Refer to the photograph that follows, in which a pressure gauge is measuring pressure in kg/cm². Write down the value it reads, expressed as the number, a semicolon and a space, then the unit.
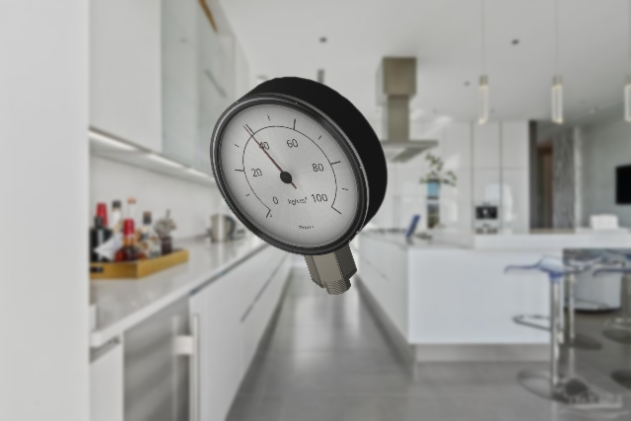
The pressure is 40; kg/cm²
